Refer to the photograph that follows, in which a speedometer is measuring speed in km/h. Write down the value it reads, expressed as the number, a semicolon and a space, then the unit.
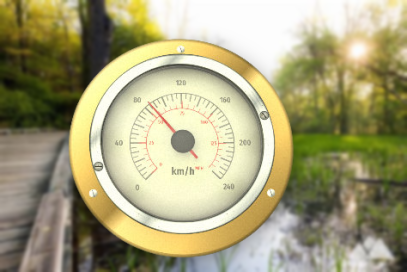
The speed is 85; km/h
